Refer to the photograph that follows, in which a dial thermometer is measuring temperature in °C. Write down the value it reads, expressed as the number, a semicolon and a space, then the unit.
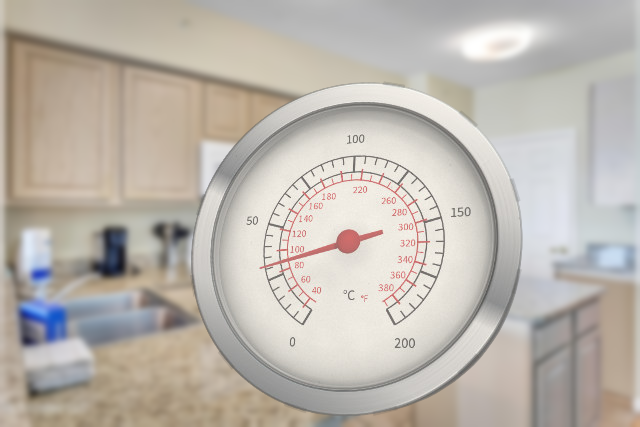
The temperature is 30; °C
